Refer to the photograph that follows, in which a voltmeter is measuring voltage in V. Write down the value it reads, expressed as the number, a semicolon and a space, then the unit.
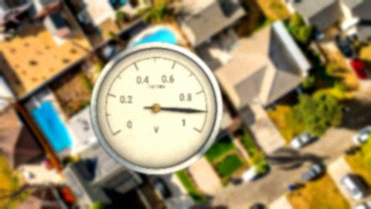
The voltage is 0.9; V
